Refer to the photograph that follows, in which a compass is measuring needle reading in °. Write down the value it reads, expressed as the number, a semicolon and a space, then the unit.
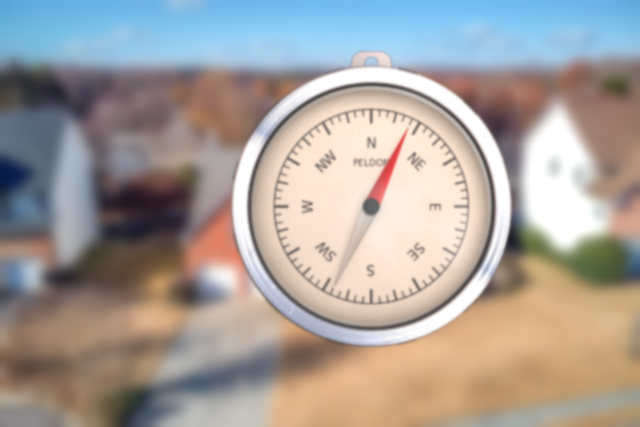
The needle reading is 25; °
